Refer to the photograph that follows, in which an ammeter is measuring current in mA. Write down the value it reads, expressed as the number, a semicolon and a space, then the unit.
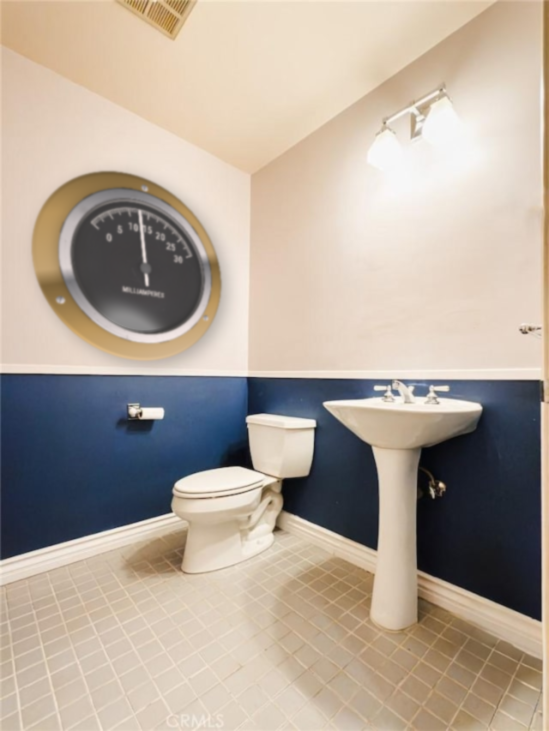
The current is 12.5; mA
